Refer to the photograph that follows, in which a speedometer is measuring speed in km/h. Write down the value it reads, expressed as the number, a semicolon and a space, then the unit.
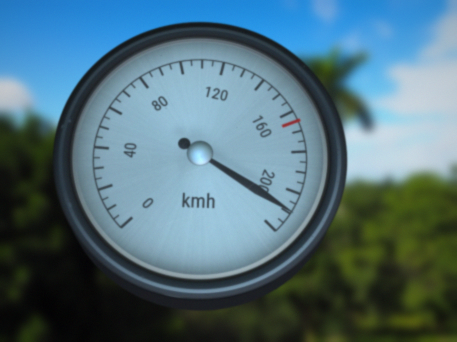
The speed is 210; km/h
